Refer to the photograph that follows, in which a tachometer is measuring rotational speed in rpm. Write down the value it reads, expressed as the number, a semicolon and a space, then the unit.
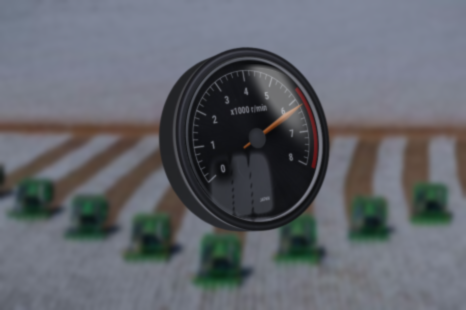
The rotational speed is 6200; rpm
